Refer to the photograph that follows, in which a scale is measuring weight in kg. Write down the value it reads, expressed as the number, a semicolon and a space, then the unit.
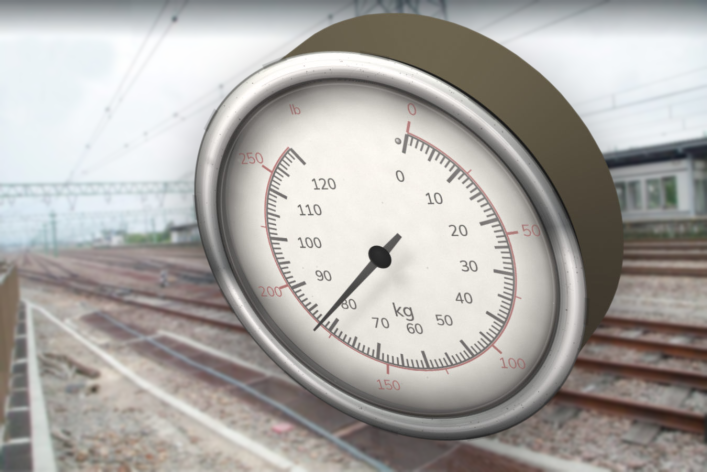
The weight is 82; kg
